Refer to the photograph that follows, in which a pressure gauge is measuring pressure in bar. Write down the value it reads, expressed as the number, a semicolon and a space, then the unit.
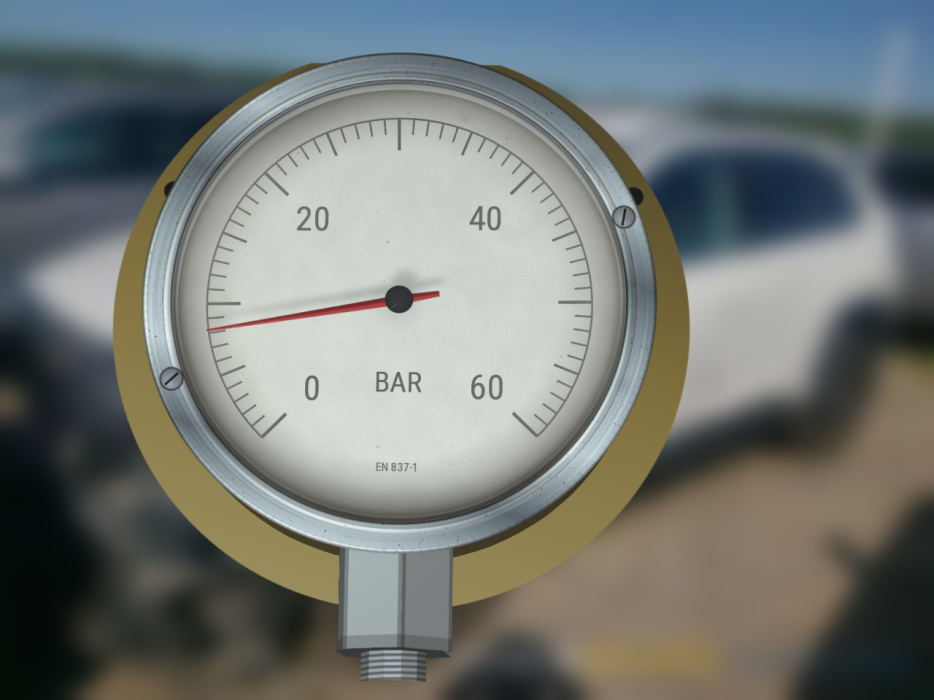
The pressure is 8; bar
